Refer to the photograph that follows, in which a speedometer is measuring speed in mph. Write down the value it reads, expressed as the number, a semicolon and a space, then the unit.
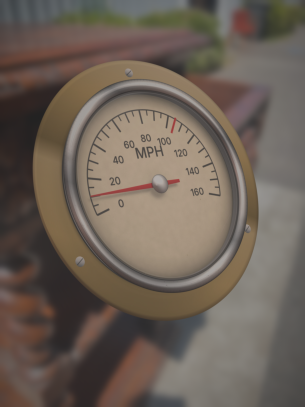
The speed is 10; mph
